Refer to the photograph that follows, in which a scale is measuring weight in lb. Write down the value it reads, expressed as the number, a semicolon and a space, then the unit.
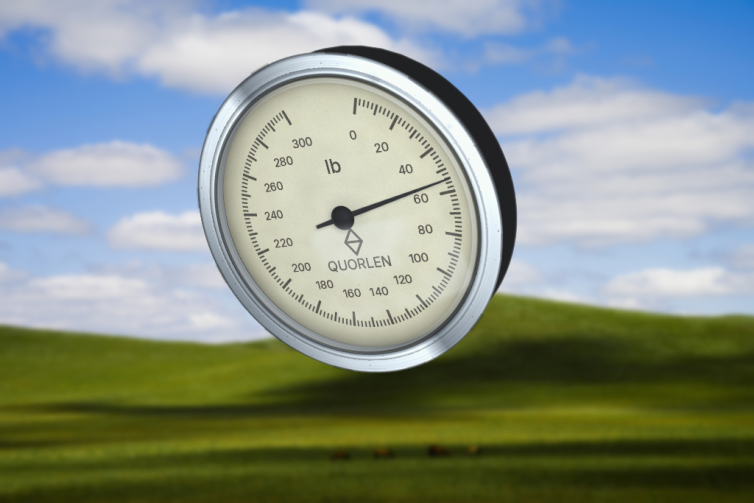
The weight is 54; lb
